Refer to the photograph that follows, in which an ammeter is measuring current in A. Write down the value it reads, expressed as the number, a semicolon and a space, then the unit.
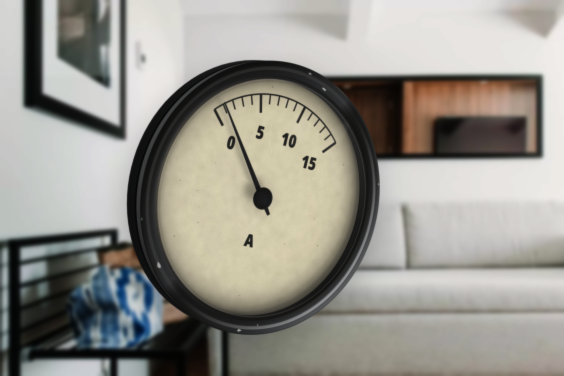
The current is 1; A
